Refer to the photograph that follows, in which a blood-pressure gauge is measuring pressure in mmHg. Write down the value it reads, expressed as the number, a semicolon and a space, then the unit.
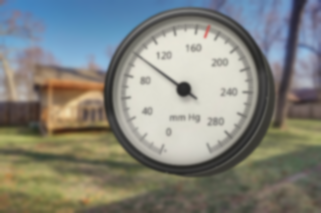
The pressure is 100; mmHg
